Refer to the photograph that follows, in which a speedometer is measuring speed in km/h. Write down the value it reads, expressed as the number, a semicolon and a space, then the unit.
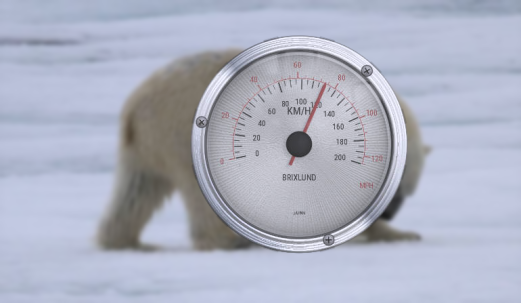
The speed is 120; km/h
